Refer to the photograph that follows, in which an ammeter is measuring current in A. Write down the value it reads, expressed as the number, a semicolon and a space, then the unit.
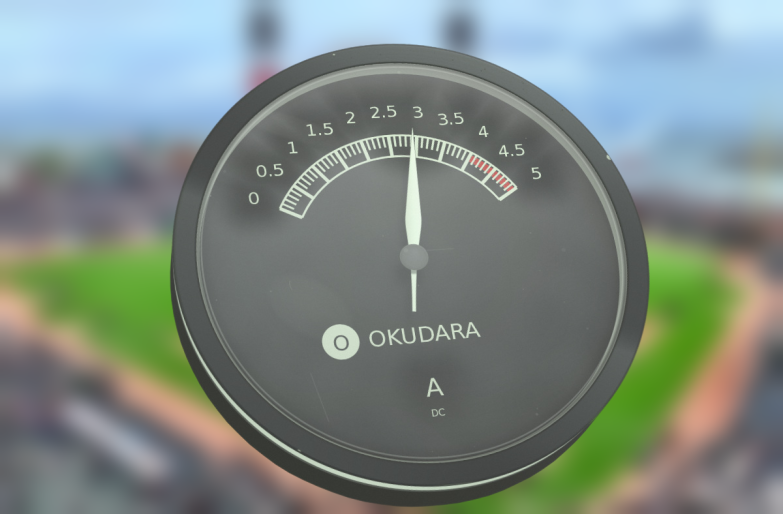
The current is 2.9; A
